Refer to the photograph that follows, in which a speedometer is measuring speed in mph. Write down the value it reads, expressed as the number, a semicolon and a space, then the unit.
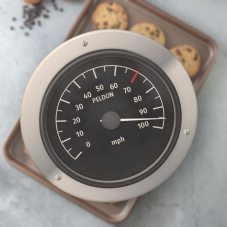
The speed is 95; mph
